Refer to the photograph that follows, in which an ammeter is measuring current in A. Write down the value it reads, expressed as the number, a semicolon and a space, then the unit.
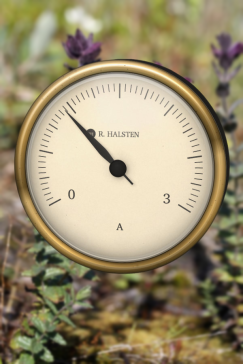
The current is 0.95; A
